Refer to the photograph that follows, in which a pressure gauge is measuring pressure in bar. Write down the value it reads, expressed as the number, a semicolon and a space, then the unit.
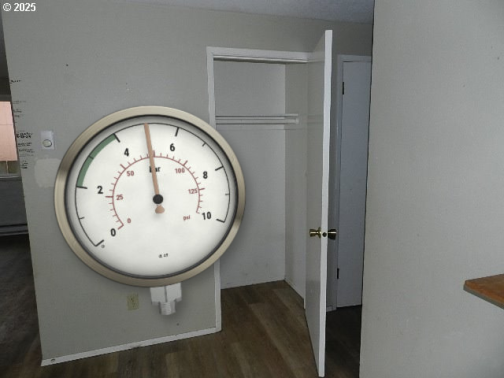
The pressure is 5; bar
